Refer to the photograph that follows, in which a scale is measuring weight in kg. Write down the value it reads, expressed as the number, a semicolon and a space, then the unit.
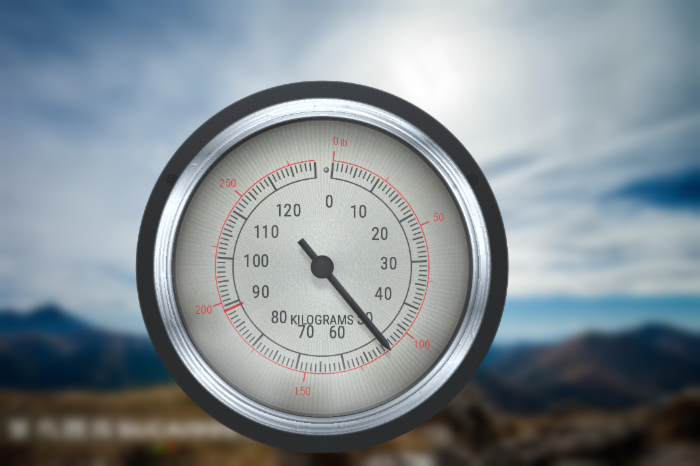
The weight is 50; kg
